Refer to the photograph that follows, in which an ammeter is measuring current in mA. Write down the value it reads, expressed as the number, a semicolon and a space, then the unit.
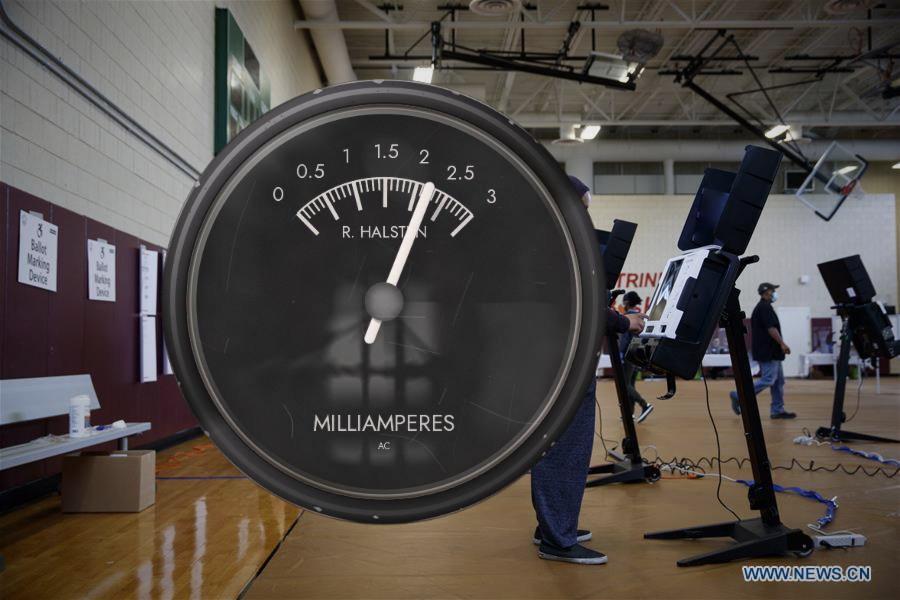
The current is 2.2; mA
